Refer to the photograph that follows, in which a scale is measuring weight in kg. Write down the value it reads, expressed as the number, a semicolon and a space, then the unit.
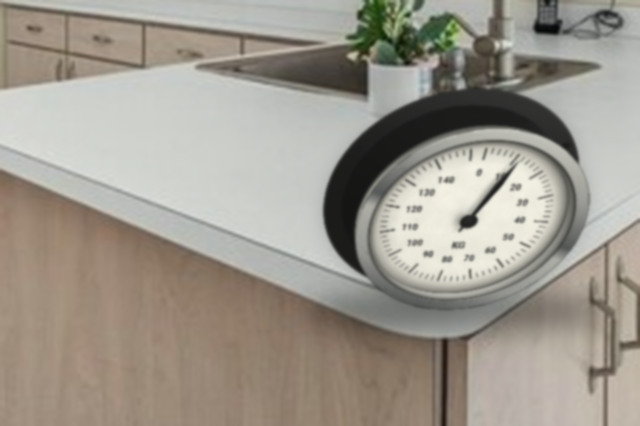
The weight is 10; kg
